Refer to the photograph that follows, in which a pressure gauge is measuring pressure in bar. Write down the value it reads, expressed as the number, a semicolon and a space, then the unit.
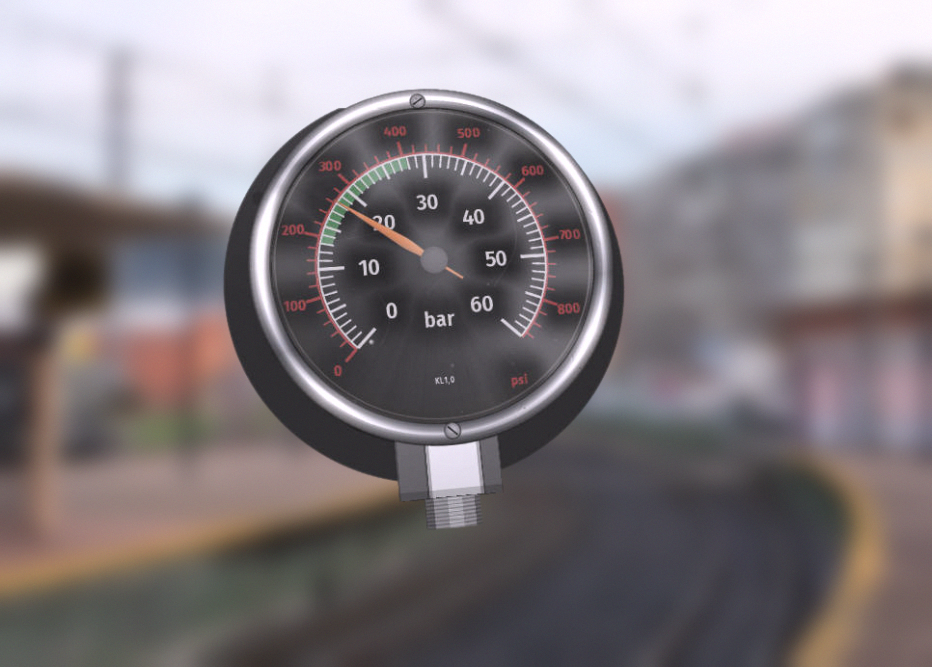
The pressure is 18; bar
